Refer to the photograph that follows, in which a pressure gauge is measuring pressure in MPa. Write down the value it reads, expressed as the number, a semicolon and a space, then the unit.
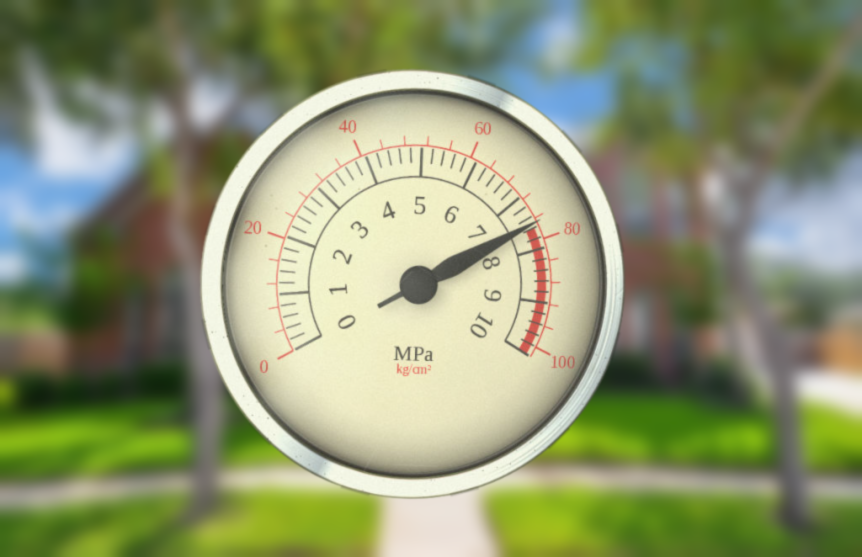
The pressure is 7.5; MPa
